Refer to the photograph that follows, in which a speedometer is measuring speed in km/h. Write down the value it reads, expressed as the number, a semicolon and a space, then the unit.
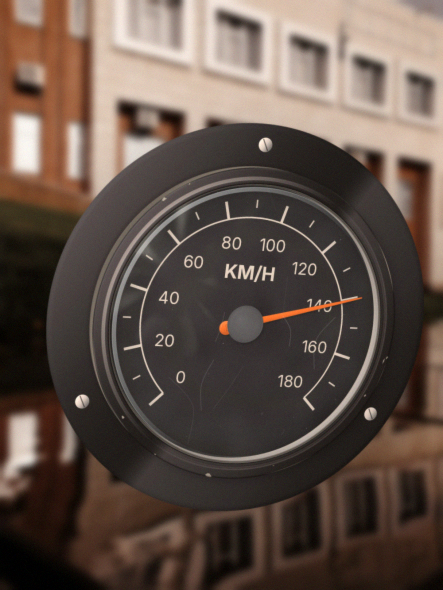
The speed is 140; km/h
